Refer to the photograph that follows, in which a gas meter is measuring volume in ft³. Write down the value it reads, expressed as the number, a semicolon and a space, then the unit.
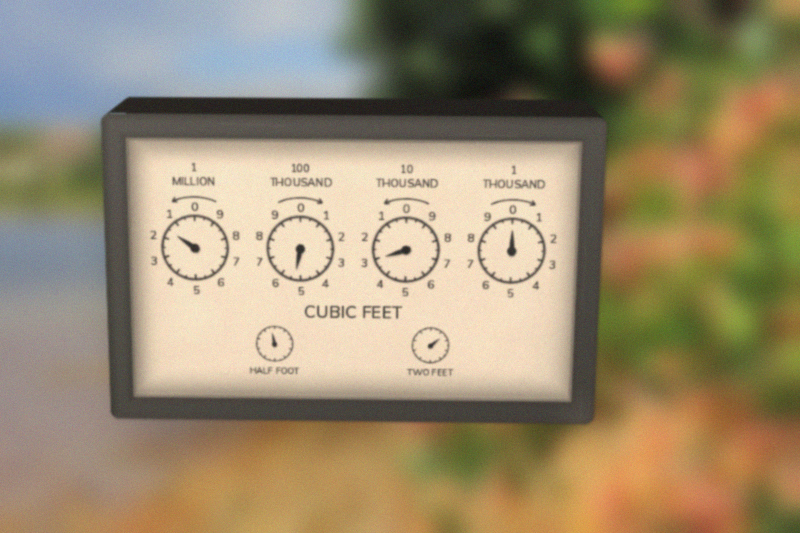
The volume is 153000; ft³
